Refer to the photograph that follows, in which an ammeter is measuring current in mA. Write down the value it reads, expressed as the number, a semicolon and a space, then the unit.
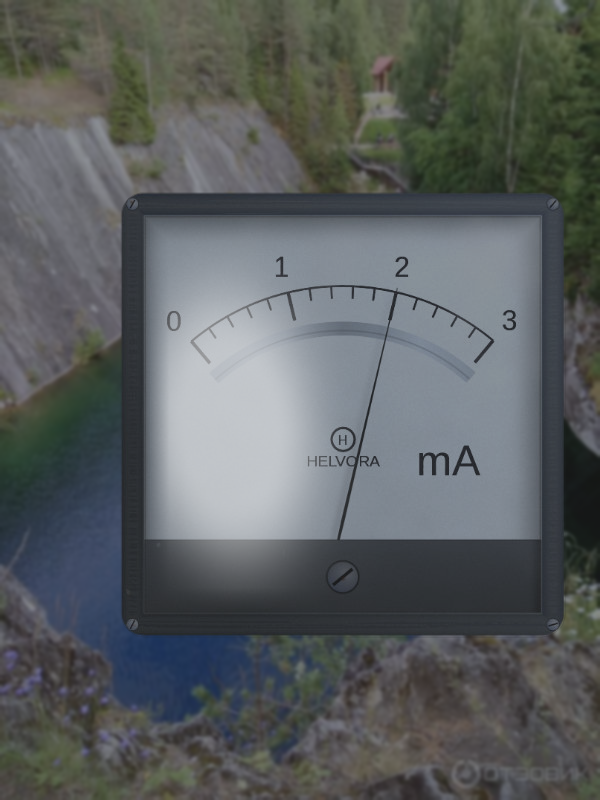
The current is 2; mA
